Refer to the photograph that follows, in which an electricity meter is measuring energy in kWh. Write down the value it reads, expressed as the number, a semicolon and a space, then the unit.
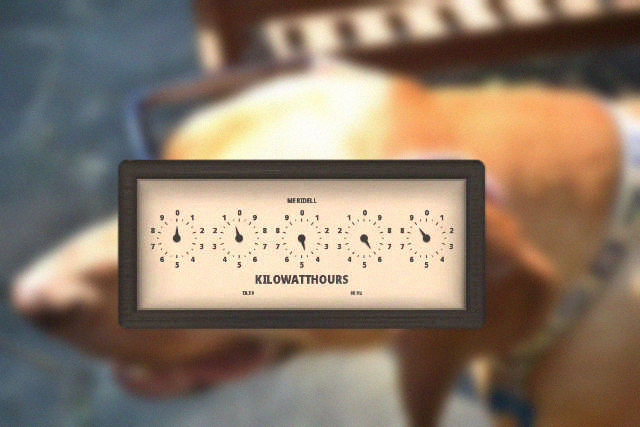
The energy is 459; kWh
